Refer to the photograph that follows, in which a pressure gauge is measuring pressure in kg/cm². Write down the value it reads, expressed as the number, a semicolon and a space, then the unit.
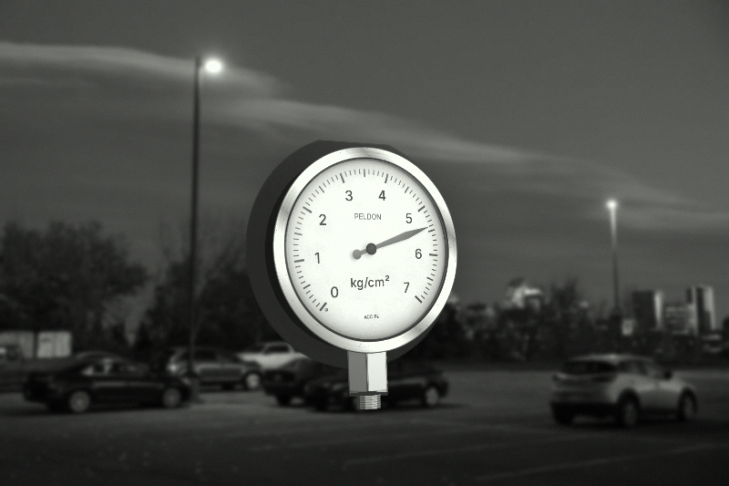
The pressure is 5.4; kg/cm²
